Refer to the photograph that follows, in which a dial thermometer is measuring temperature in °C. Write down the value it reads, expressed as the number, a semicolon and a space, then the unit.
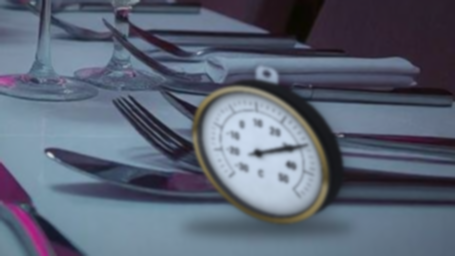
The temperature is 30; °C
